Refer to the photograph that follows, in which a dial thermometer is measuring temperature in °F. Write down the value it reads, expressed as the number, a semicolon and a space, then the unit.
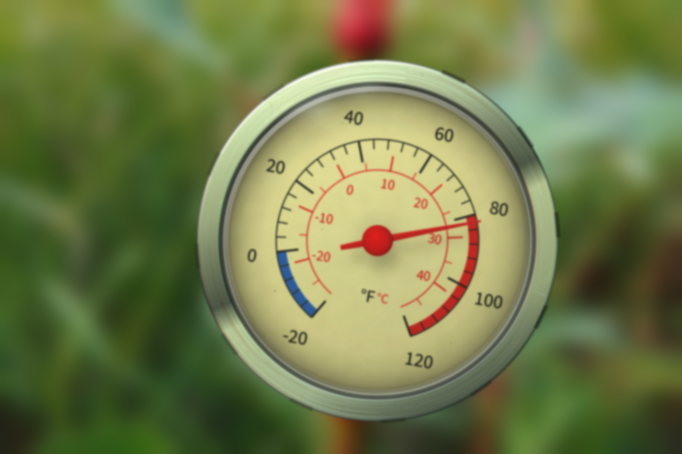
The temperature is 82; °F
